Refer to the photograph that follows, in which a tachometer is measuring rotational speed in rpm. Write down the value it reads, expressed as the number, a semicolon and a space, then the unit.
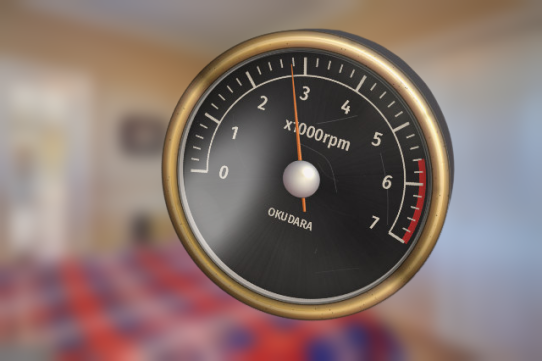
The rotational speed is 2800; rpm
